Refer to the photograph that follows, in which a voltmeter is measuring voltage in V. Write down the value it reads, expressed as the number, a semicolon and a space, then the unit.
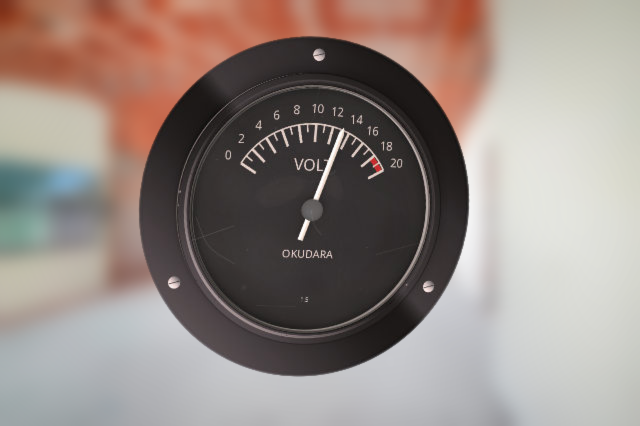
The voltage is 13; V
